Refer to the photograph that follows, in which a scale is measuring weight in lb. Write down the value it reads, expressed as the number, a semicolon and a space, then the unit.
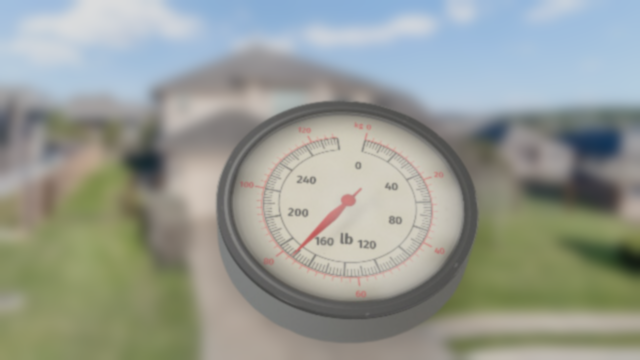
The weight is 170; lb
